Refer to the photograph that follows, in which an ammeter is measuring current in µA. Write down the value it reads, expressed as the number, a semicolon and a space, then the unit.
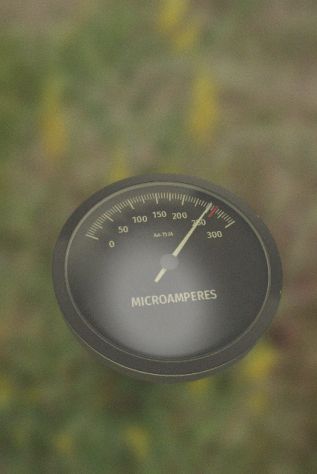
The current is 250; µA
